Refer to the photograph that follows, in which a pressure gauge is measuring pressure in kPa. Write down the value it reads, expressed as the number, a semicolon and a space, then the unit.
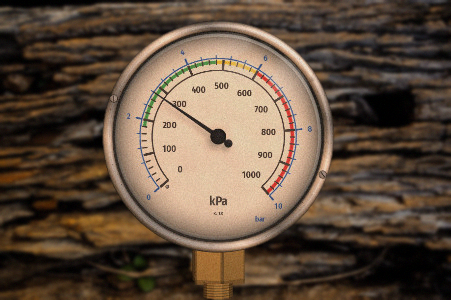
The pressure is 280; kPa
